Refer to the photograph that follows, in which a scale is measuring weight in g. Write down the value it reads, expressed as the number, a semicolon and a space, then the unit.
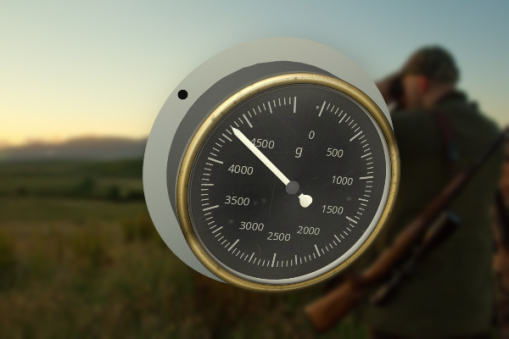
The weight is 4350; g
